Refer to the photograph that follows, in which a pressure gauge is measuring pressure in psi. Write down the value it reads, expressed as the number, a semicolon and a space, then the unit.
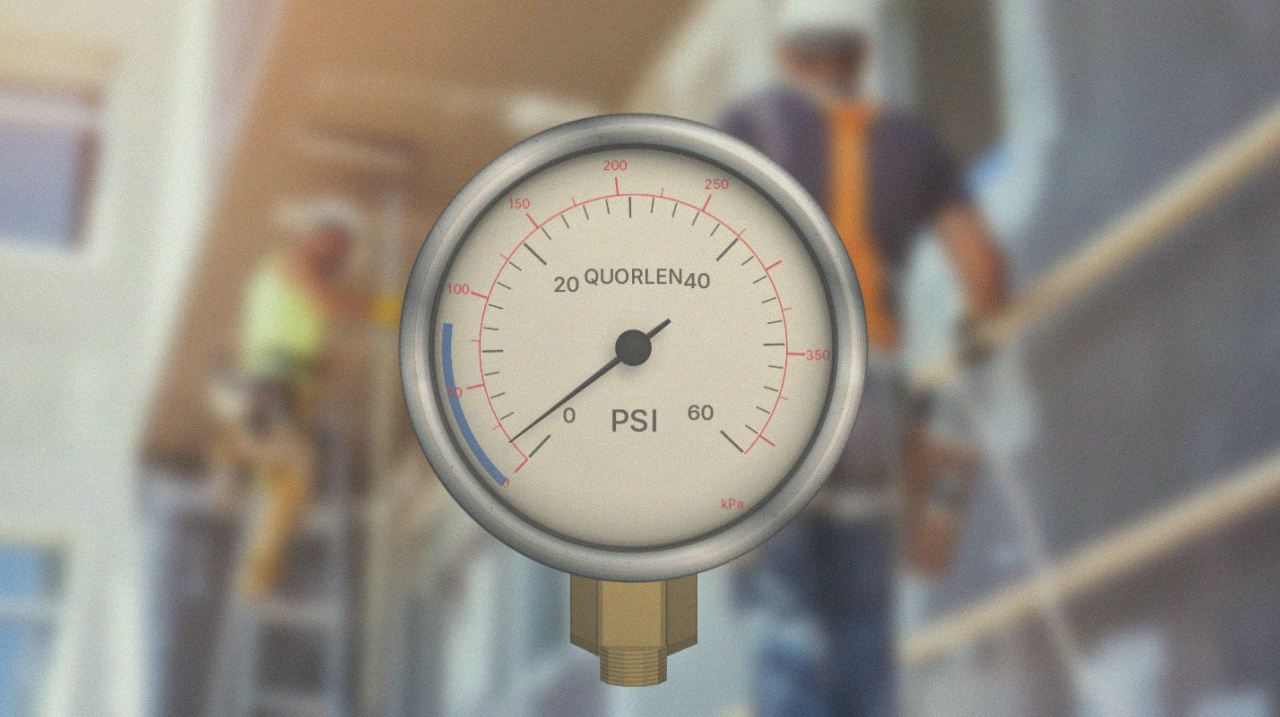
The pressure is 2; psi
